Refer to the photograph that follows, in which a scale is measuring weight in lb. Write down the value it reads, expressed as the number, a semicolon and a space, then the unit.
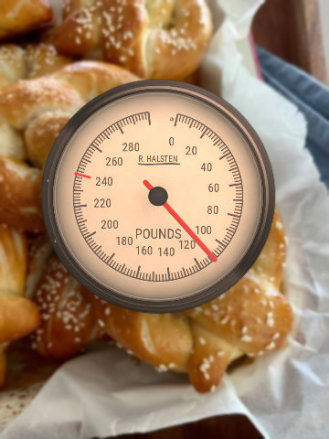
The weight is 110; lb
